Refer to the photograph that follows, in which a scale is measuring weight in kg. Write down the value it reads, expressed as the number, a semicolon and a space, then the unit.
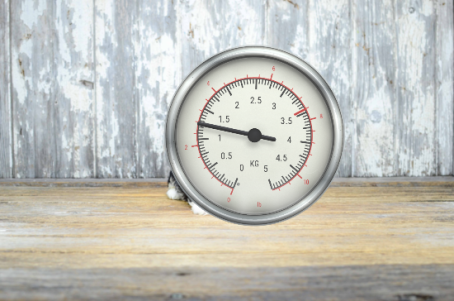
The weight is 1.25; kg
